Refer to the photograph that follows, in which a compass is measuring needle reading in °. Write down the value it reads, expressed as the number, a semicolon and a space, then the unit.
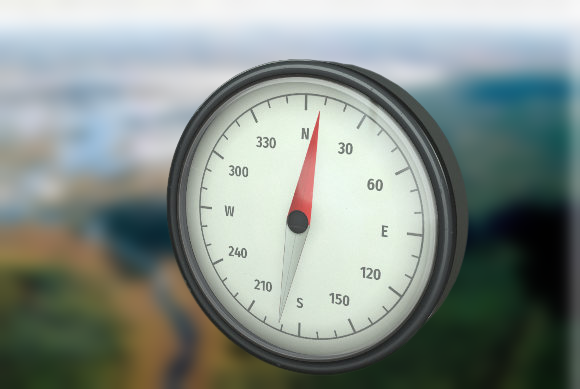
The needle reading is 10; °
